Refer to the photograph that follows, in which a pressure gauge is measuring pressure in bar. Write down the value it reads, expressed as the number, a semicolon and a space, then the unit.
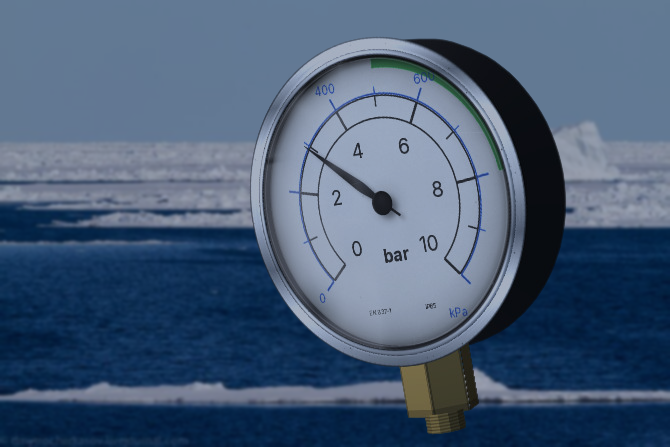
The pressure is 3; bar
